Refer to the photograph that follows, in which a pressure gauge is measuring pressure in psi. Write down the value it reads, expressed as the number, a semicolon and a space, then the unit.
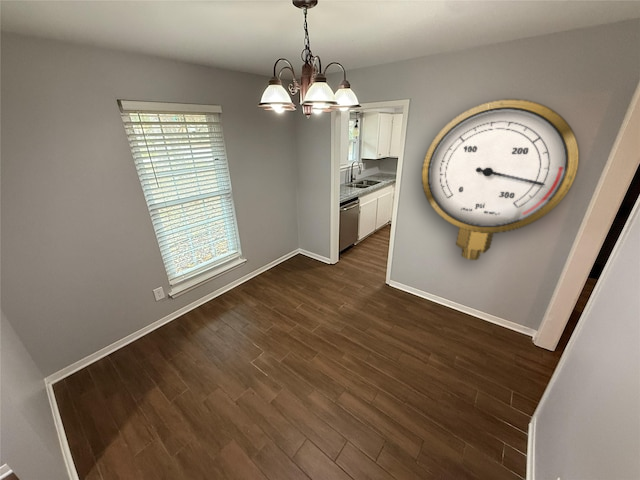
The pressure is 260; psi
